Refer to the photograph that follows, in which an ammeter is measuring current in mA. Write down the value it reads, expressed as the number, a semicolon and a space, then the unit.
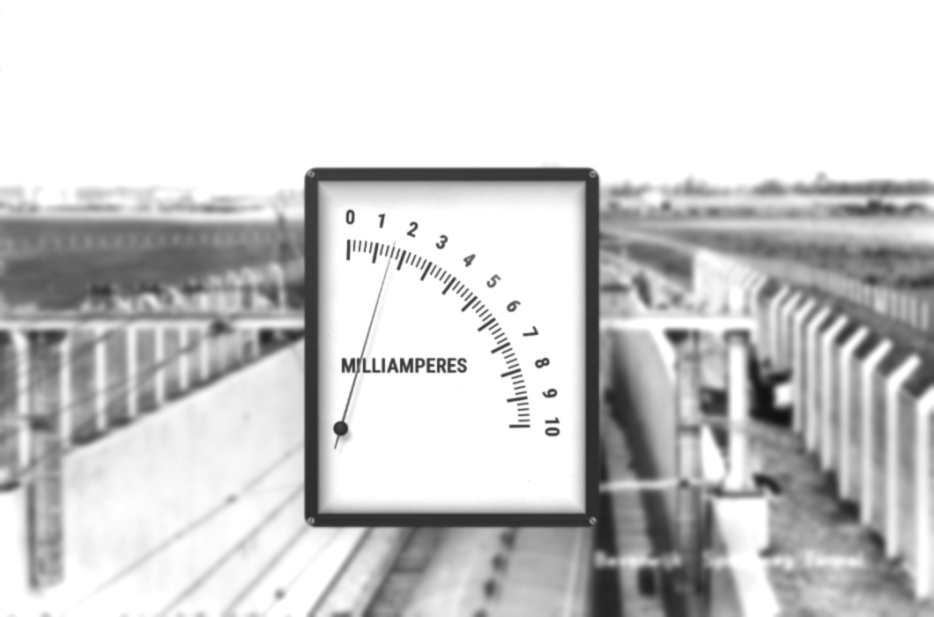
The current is 1.6; mA
